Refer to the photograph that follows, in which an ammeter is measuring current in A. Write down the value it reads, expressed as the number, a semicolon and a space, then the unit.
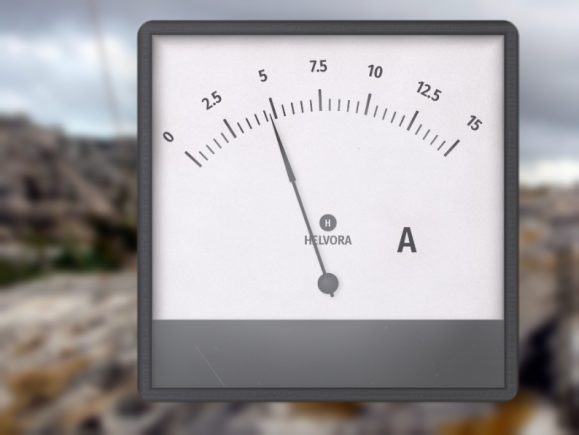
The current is 4.75; A
